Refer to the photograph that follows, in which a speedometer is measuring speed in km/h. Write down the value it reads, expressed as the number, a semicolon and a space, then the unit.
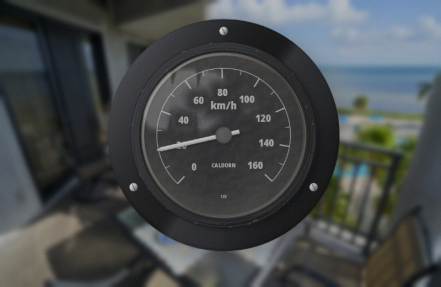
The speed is 20; km/h
